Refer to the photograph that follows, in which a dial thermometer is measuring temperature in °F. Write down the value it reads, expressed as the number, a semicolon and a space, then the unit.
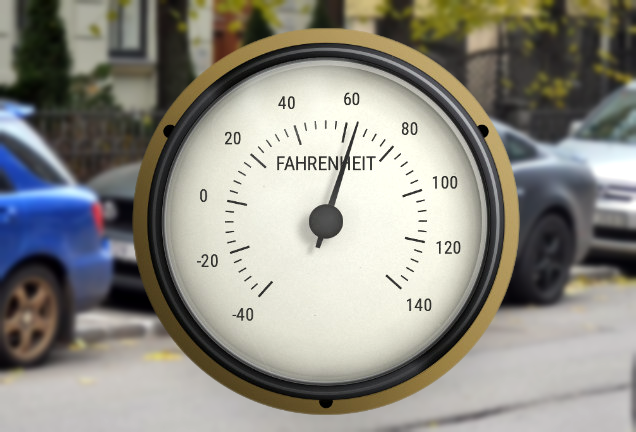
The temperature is 64; °F
